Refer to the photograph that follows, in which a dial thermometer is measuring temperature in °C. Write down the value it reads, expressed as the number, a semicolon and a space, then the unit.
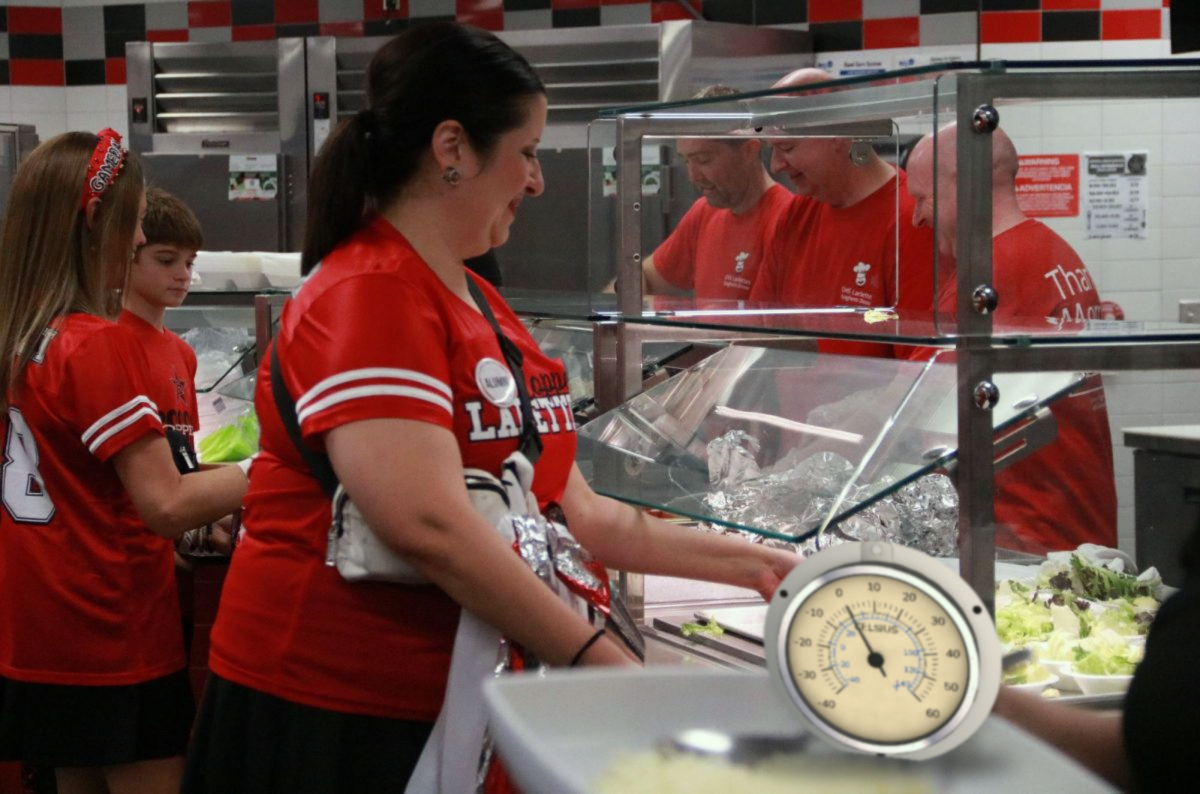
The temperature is 0; °C
